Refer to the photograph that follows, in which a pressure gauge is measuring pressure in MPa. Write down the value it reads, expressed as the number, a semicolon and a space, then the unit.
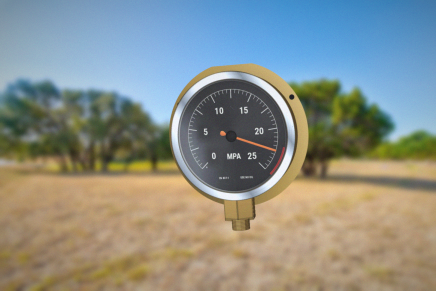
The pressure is 22.5; MPa
